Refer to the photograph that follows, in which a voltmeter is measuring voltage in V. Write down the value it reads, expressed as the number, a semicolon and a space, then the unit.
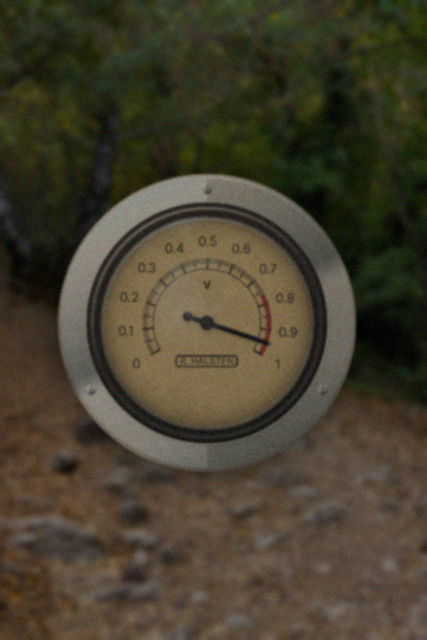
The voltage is 0.95; V
